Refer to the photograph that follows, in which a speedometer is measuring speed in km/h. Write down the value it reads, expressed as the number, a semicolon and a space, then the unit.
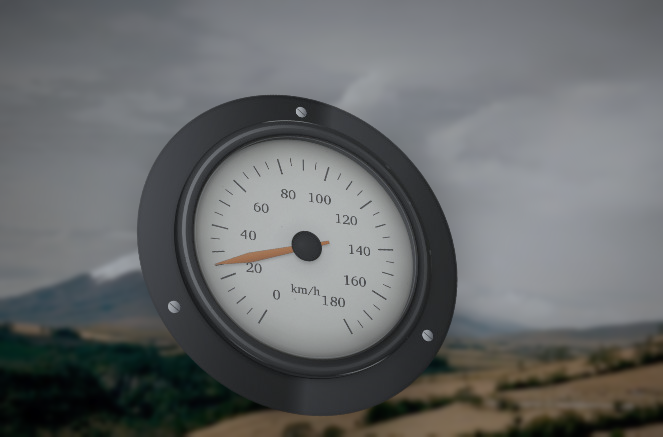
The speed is 25; km/h
